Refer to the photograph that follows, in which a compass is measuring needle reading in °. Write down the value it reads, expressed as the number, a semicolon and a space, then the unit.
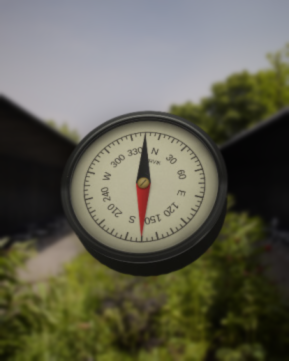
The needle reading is 165; °
